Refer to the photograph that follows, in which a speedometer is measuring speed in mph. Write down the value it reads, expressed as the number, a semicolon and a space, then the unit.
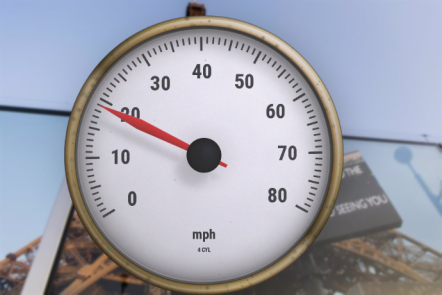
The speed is 19; mph
